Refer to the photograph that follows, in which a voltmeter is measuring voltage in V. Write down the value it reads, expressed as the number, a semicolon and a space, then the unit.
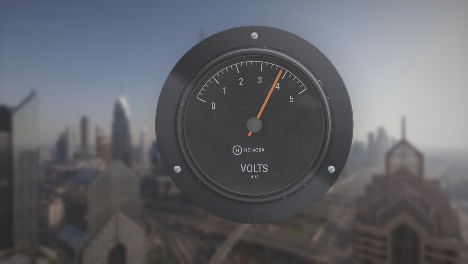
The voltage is 3.8; V
